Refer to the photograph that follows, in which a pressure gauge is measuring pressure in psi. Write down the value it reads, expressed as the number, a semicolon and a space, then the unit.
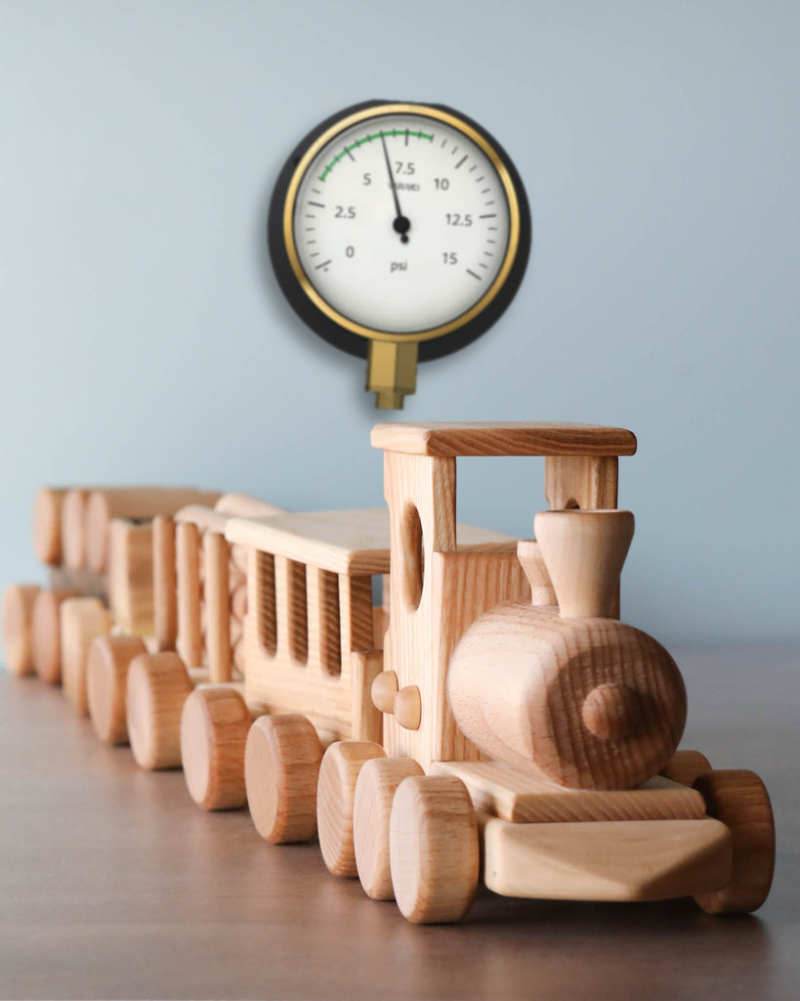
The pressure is 6.5; psi
